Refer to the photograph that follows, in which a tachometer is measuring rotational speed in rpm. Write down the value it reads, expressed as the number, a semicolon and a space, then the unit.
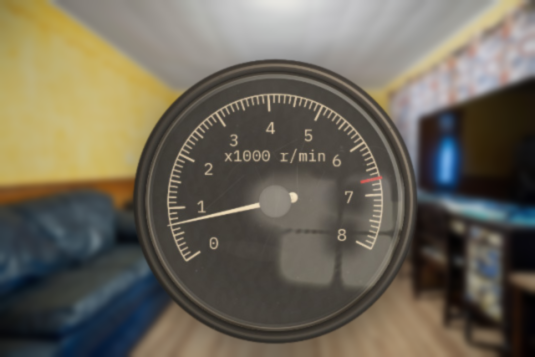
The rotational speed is 700; rpm
